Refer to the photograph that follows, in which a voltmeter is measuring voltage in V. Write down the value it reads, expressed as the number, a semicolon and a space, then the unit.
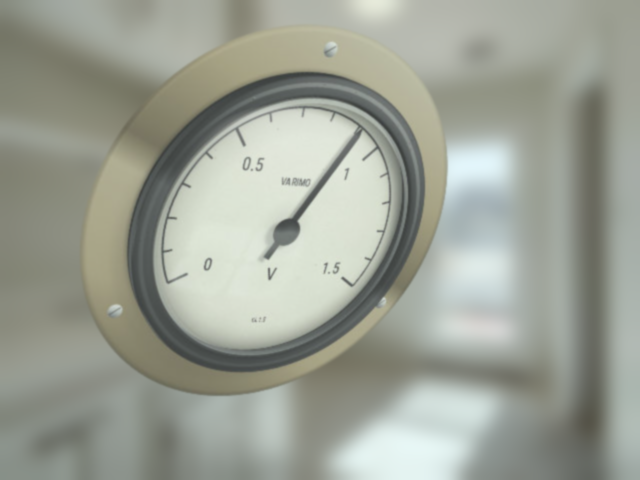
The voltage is 0.9; V
